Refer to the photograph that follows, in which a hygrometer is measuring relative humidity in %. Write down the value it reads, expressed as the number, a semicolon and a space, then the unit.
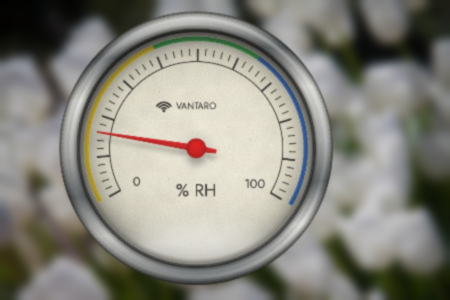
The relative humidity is 16; %
